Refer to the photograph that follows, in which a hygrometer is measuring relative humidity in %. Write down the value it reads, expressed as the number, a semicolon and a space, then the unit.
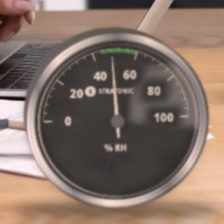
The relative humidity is 48; %
